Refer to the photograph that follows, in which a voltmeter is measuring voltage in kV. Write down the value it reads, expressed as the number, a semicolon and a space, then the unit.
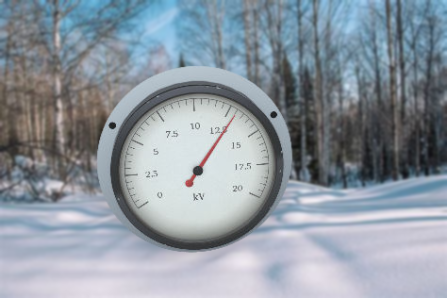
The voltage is 13; kV
